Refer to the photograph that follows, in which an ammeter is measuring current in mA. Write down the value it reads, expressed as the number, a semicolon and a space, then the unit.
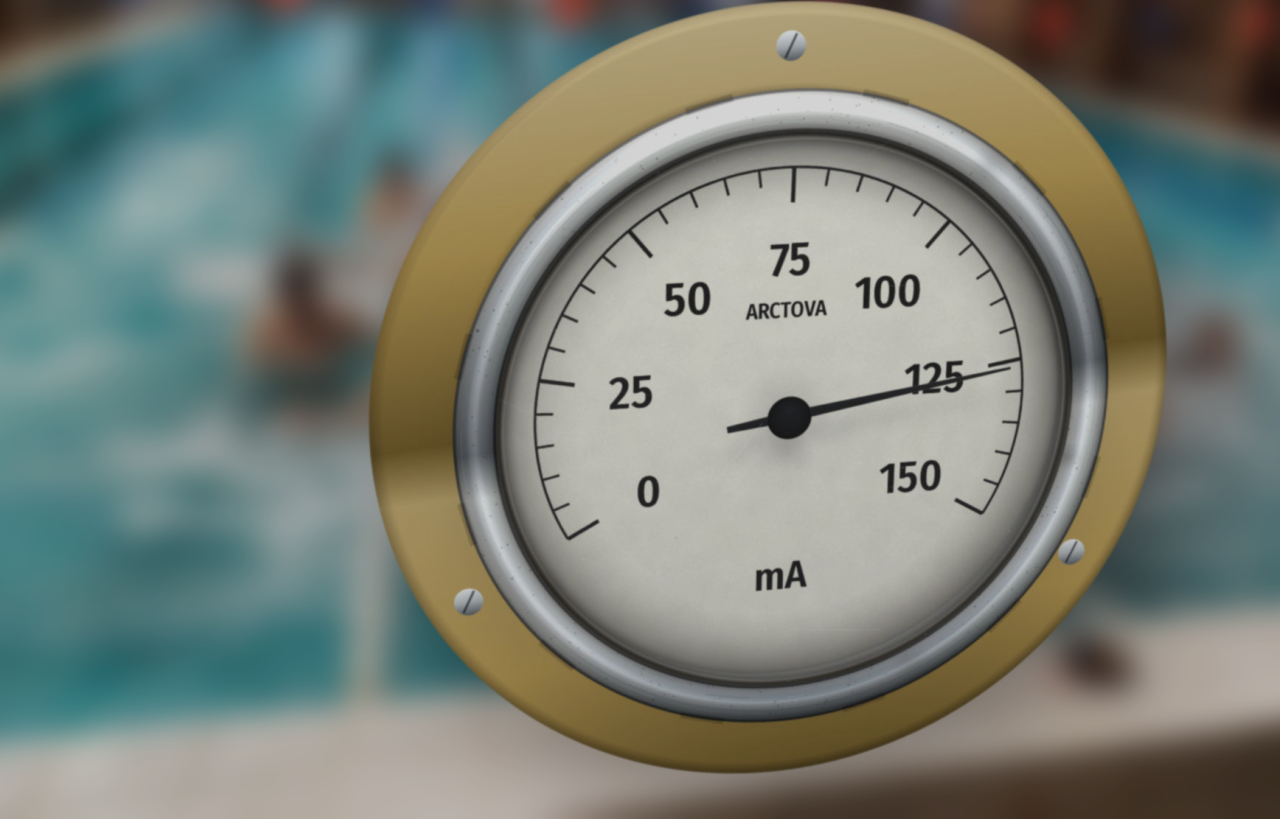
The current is 125; mA
